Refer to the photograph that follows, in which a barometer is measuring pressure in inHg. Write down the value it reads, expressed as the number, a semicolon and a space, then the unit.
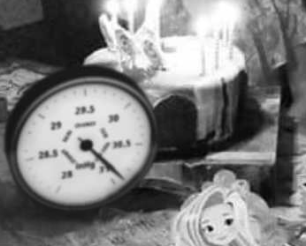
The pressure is 30.9; inHg
